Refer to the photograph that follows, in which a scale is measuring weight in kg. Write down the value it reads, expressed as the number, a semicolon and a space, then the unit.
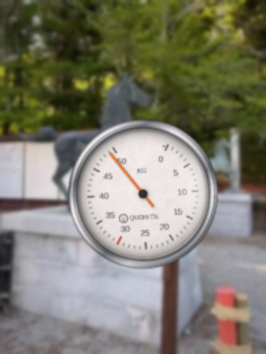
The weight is 49; kg
